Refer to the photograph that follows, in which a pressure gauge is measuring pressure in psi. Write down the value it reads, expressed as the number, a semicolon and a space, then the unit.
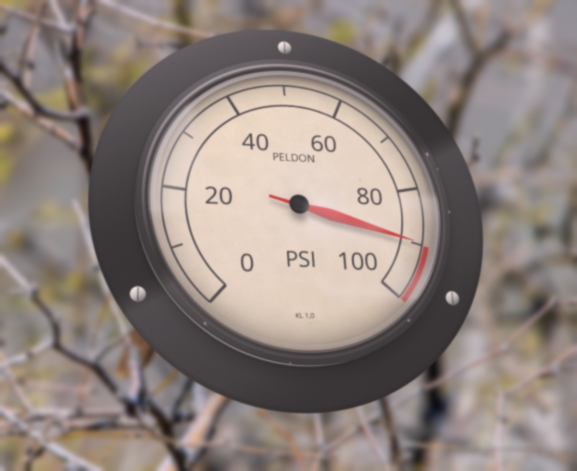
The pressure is 90; psi
